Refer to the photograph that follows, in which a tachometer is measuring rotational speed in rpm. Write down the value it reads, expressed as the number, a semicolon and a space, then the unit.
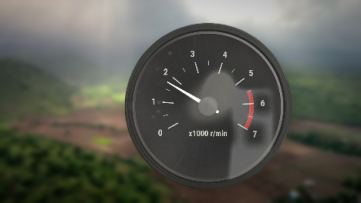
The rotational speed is 1750; rpm
